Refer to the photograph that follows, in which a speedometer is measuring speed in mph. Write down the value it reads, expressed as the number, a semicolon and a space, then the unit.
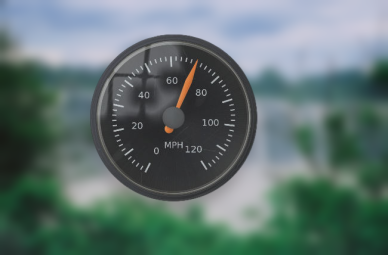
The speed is 70; mph
